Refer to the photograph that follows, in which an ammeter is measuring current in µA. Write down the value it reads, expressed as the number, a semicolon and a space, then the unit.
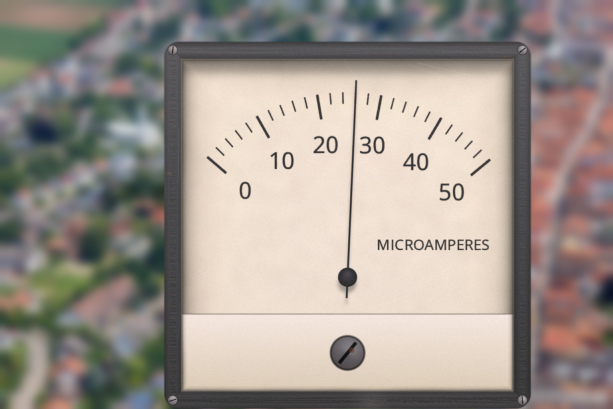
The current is 26; µA
